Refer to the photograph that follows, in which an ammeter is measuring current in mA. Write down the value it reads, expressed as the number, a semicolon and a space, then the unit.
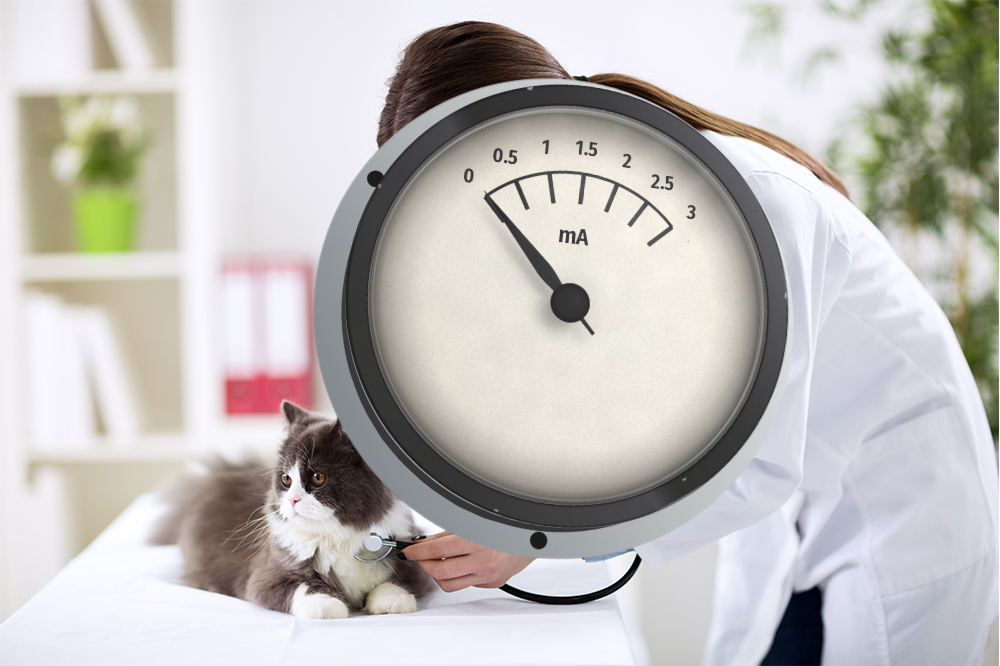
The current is 0; mA
